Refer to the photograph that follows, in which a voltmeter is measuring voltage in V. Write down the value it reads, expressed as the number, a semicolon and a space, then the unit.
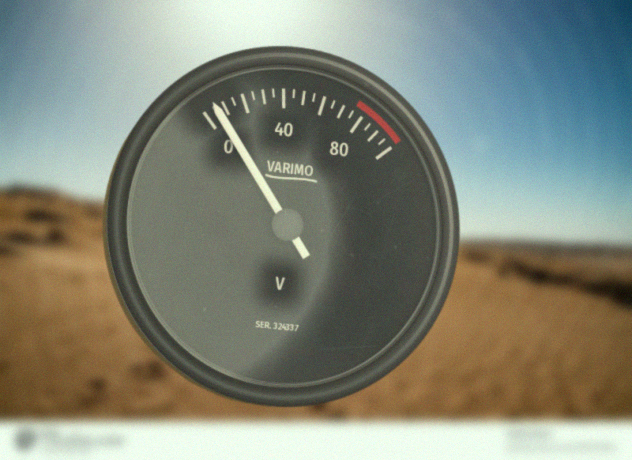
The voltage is 5; V
